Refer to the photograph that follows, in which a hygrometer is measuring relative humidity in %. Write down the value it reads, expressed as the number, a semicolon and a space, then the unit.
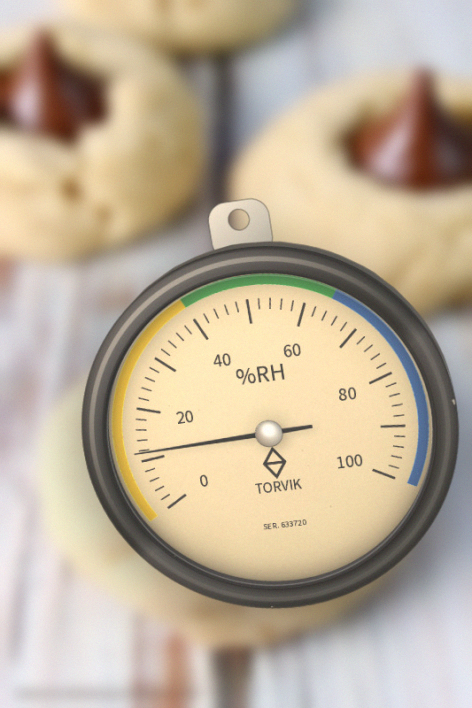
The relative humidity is 12; %
